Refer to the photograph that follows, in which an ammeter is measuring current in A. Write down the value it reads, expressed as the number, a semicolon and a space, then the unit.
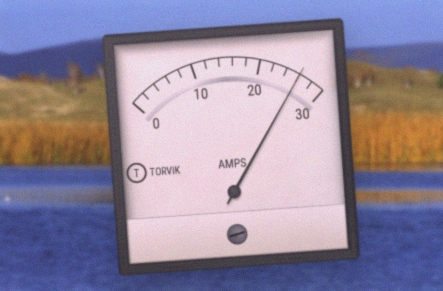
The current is 26; A
